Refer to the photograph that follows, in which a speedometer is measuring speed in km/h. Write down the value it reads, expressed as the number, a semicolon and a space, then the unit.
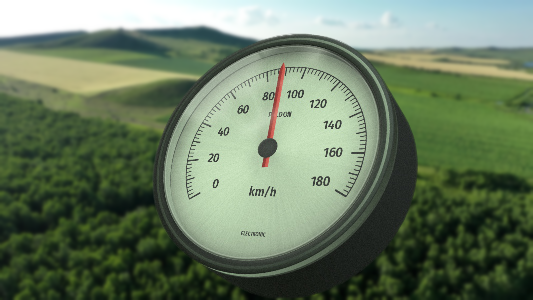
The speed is 90; km/h
